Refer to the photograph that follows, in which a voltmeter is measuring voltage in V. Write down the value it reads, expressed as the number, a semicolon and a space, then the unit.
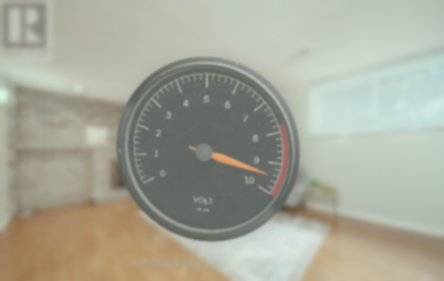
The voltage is 9.4; V
